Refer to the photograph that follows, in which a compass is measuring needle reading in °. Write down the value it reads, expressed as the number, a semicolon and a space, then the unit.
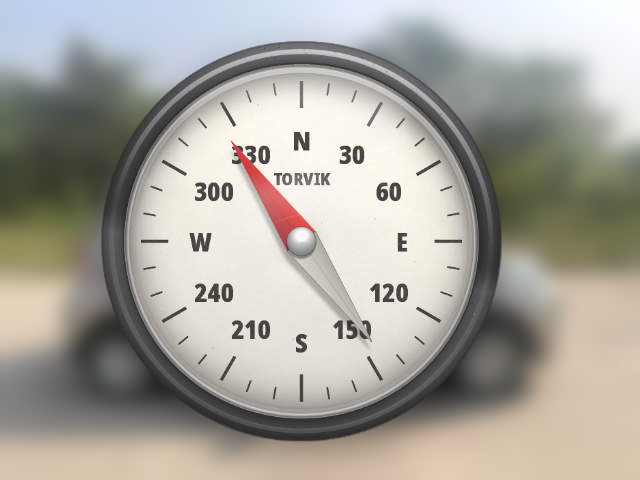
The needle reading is 325; °
